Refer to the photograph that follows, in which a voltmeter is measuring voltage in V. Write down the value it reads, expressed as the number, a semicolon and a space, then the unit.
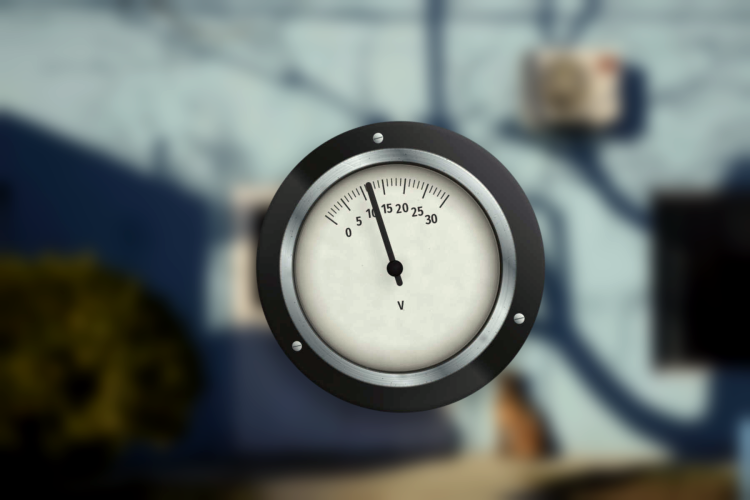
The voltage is 12; V
